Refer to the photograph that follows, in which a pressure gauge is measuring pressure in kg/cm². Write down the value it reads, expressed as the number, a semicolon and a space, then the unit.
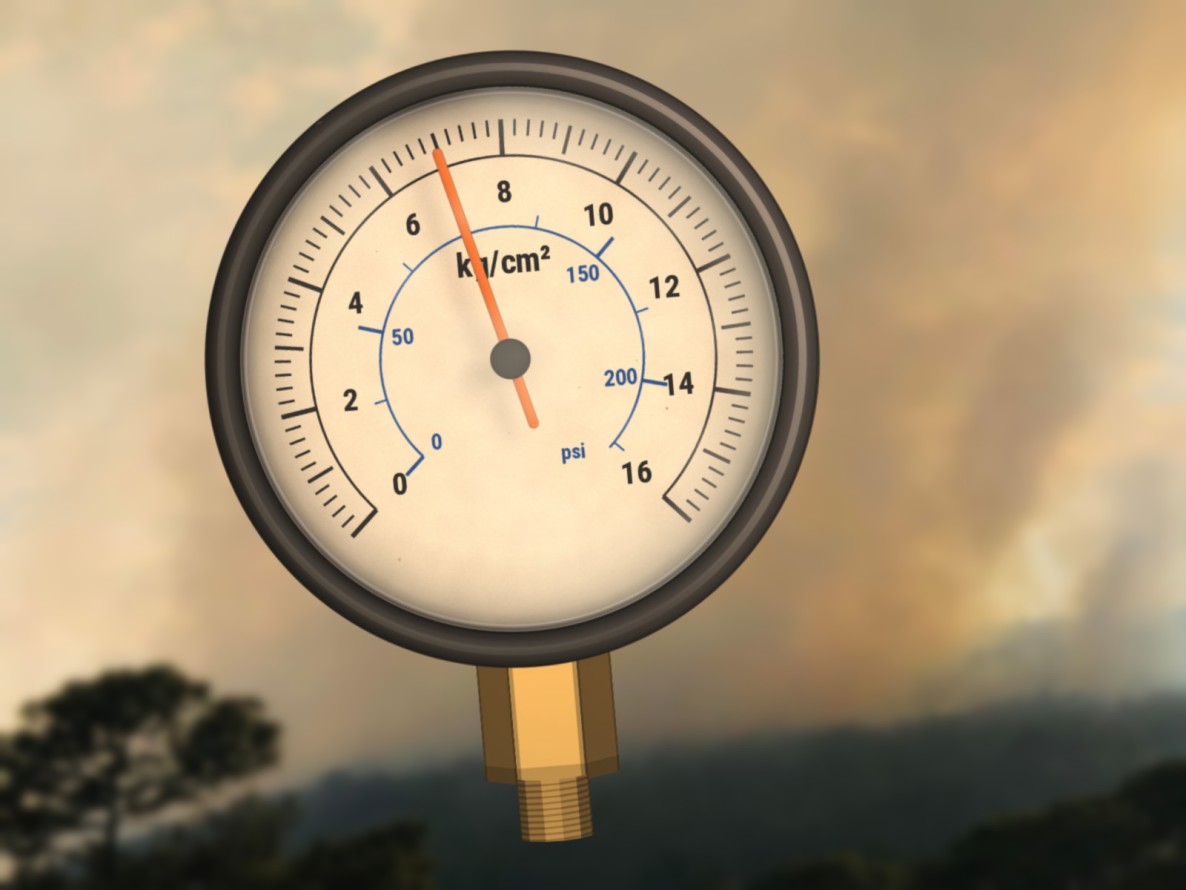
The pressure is 7; kg/cm²
